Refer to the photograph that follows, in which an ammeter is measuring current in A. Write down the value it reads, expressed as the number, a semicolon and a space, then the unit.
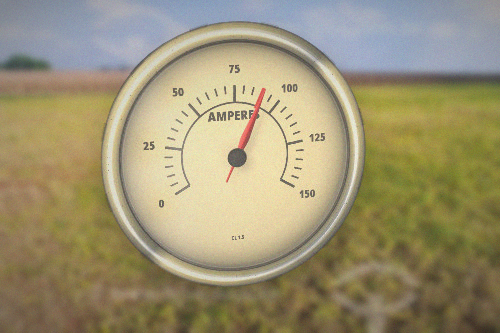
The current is 90; A
